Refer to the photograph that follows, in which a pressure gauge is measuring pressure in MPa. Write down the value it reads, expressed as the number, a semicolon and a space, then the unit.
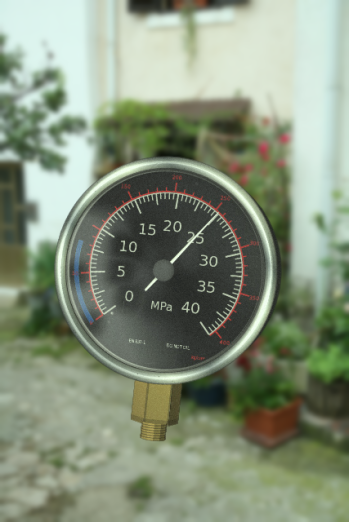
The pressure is 25; MPa
